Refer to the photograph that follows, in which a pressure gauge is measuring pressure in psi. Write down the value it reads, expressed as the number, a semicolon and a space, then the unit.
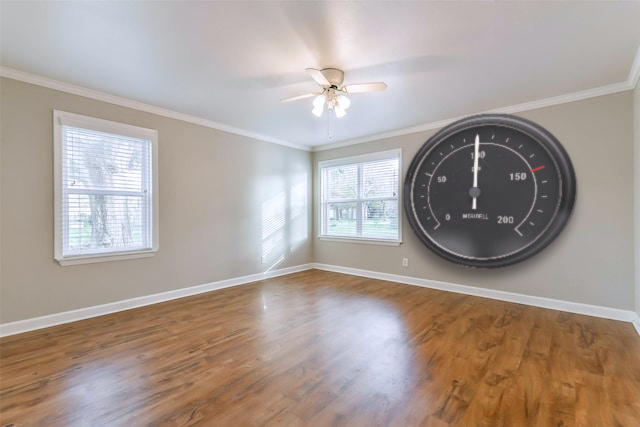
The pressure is 100; psi
